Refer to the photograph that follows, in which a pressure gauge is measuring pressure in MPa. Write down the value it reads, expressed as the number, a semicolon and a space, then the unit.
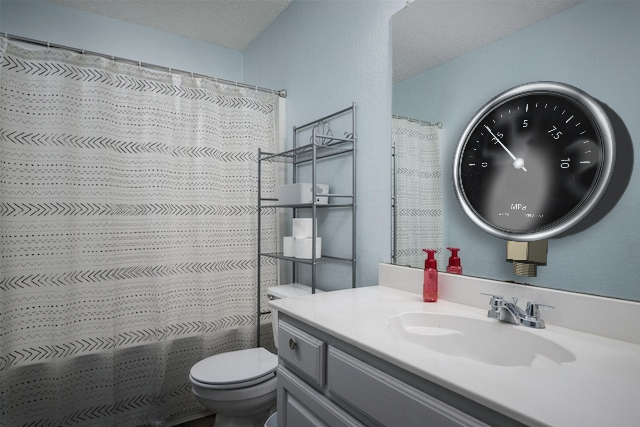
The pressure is 2.5; MPa
